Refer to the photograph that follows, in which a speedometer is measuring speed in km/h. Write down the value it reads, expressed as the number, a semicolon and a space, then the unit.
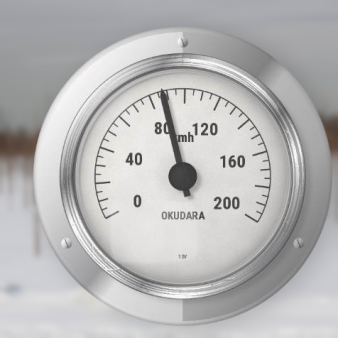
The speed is 87.5; km/h
